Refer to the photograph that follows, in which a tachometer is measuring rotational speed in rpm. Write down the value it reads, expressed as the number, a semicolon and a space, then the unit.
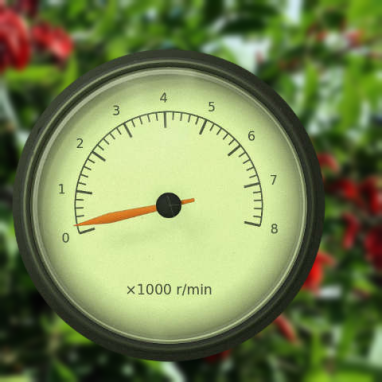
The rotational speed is 200; rpm
